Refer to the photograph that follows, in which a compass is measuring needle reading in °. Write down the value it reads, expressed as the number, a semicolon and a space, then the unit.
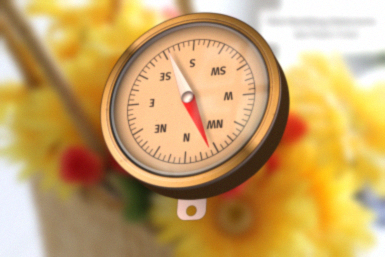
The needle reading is 335; °
